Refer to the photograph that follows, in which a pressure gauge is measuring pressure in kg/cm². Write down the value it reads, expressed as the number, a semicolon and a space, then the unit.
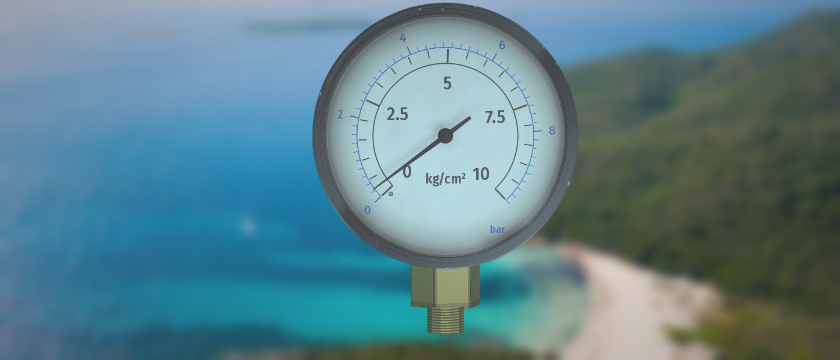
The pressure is 0.25; kg/cm²
